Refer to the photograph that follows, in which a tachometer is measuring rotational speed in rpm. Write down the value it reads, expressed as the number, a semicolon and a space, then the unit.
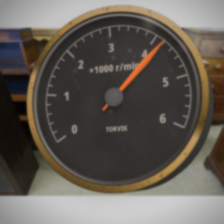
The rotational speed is 4200; rpm
